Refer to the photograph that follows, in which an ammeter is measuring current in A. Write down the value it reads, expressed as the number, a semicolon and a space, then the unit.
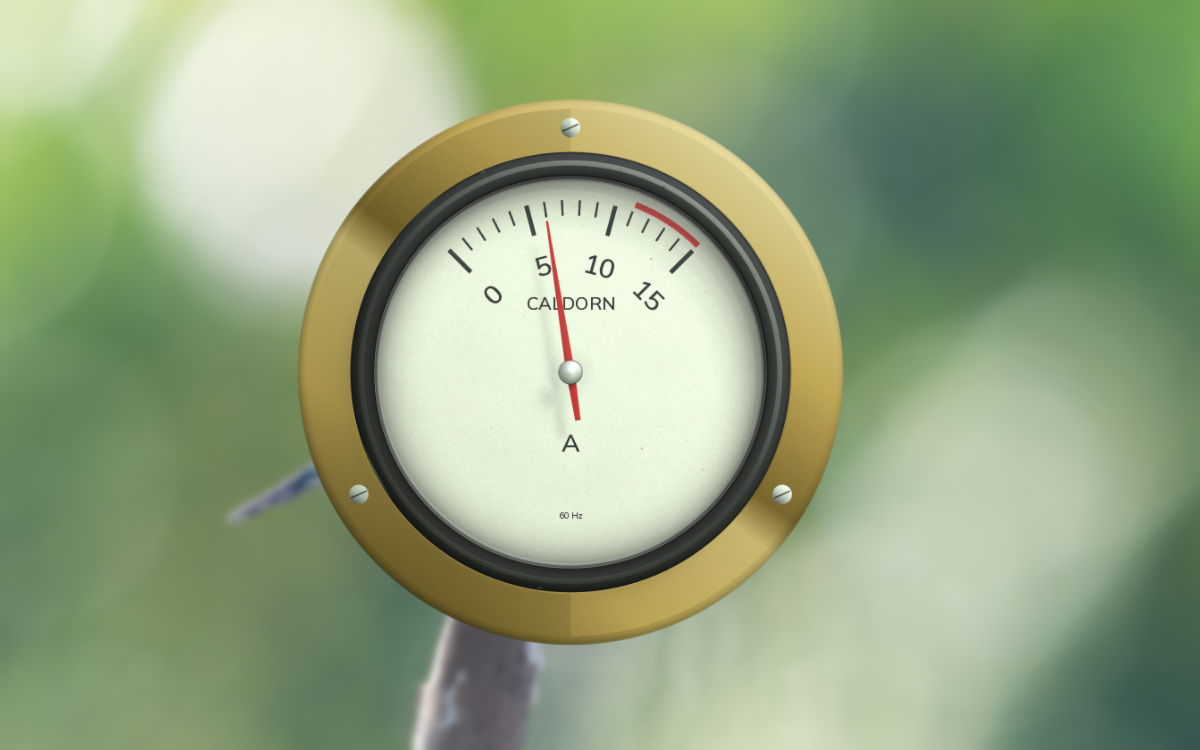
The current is 6; A
